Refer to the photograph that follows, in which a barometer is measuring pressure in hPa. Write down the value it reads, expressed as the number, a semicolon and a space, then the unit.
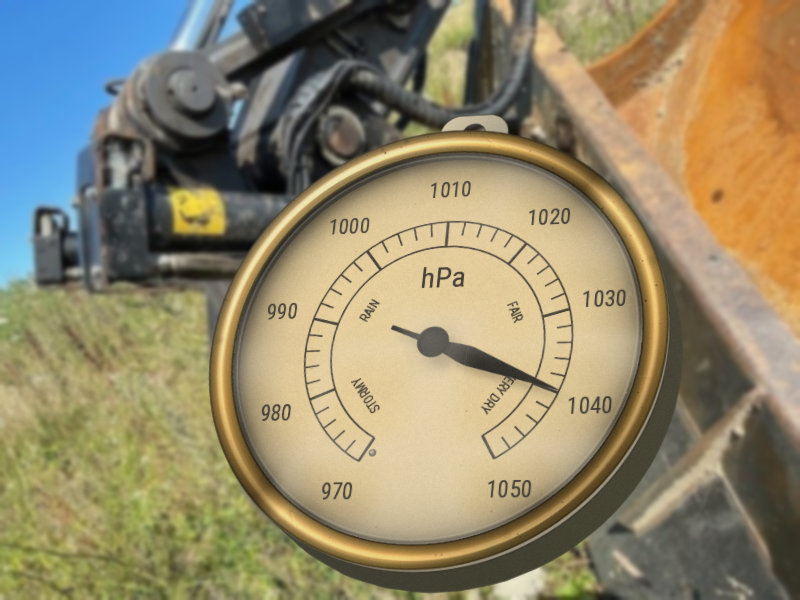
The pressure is 1040; hPa
